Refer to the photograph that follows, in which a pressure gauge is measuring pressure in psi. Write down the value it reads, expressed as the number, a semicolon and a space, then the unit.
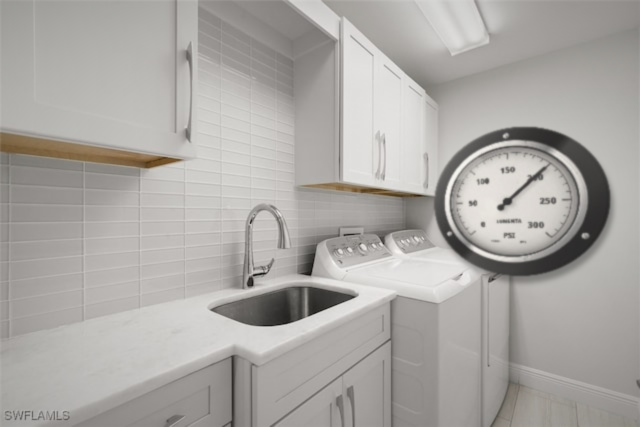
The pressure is 200; psi
